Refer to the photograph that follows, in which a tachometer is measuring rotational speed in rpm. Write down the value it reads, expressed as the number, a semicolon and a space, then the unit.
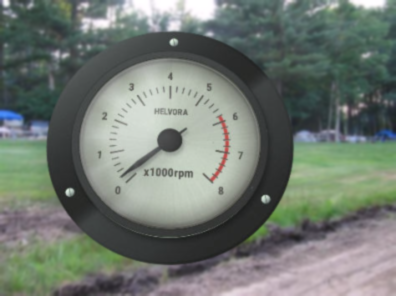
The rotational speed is 200; rpm
